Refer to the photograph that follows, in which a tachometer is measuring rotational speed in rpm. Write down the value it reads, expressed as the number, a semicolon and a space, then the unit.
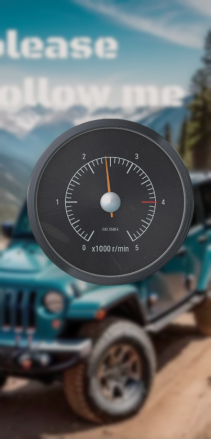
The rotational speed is 2400; rpm
